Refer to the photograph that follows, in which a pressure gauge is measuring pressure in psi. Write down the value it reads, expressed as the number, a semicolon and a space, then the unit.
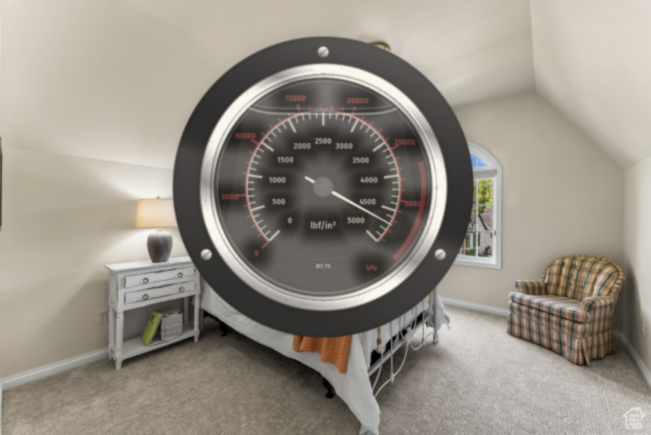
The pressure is 4700; psi
